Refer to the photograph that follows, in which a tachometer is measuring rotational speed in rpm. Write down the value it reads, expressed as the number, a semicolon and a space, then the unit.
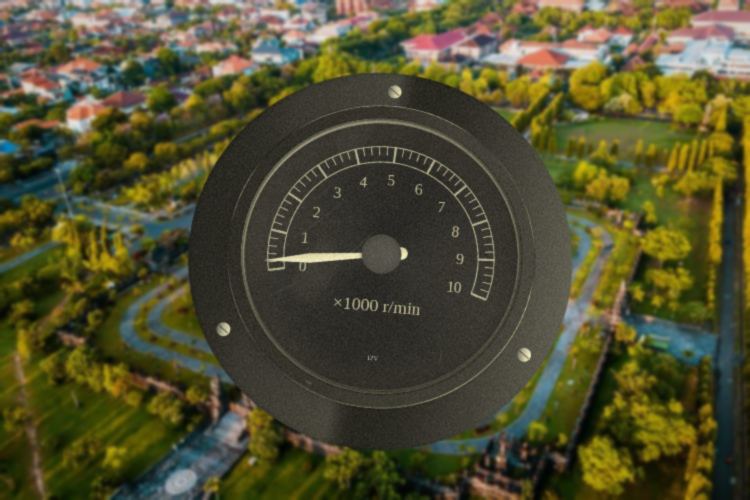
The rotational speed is 200; rpm
